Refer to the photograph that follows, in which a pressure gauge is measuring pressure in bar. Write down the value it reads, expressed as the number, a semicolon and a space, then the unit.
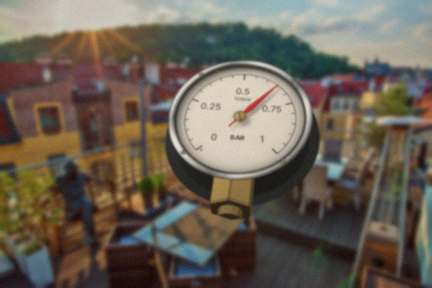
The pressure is 0.65; bar
